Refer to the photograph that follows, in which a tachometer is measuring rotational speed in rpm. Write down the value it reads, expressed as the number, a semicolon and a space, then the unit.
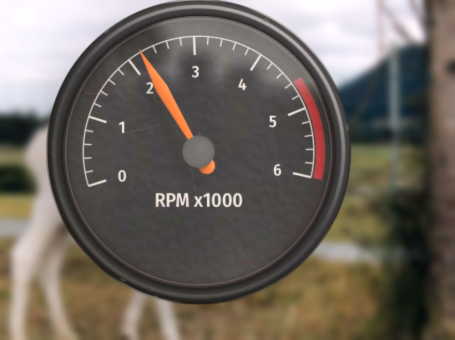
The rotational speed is 2200; rpm
